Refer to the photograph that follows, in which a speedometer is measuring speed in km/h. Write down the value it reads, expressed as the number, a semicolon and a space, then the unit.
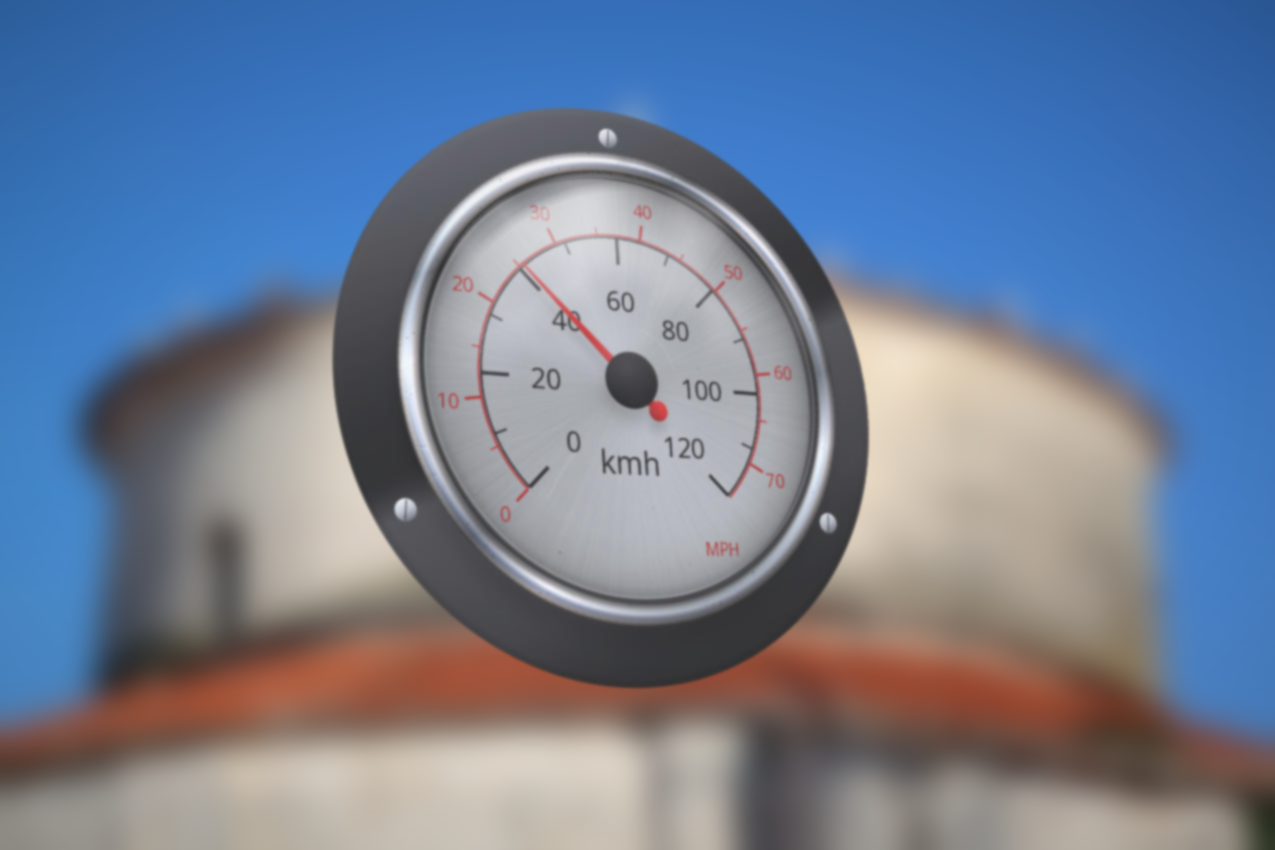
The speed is 40; km/h
